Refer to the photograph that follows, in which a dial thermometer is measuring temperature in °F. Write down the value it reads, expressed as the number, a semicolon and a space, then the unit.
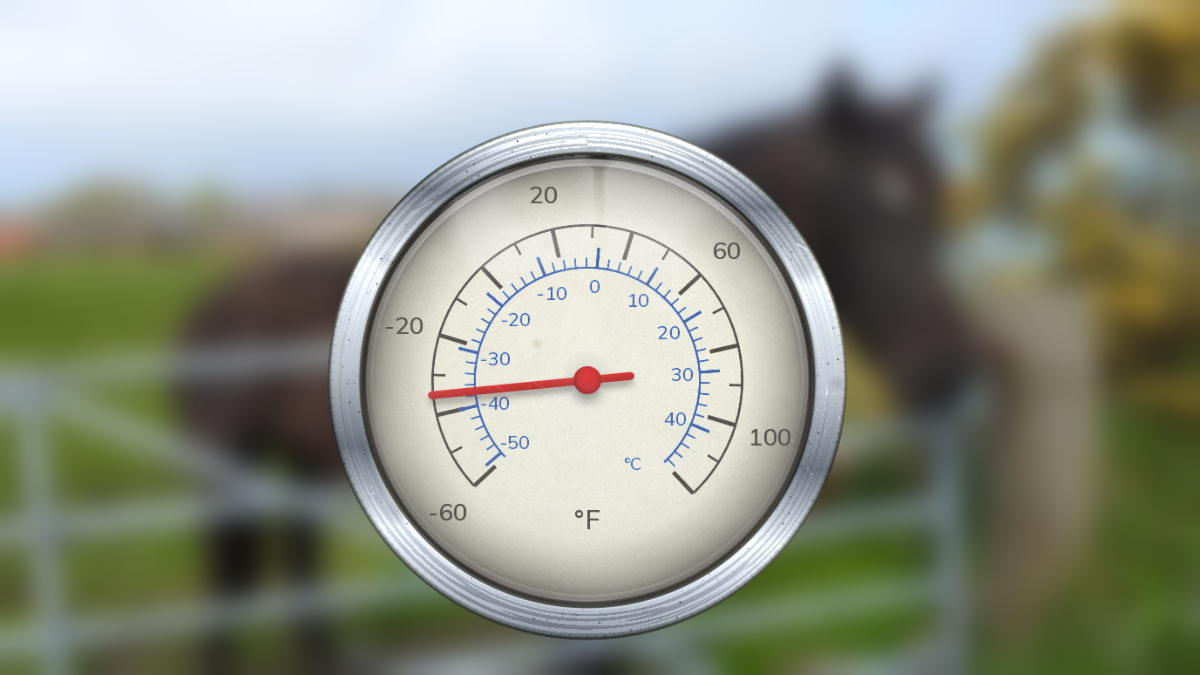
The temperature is -35; °F
